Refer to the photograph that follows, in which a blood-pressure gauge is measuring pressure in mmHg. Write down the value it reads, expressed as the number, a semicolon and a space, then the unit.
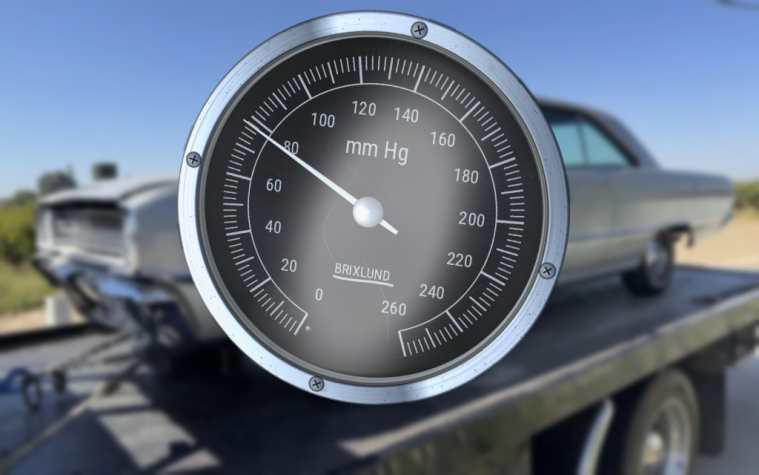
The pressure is 78; mmHg
